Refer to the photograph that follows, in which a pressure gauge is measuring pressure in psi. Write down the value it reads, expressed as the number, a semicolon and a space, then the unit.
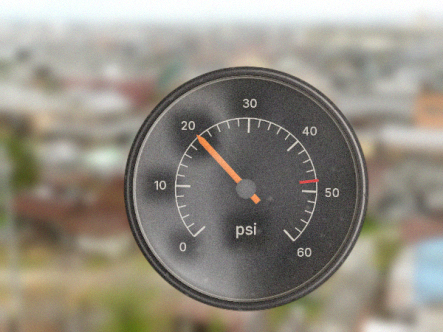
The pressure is 20; psi
